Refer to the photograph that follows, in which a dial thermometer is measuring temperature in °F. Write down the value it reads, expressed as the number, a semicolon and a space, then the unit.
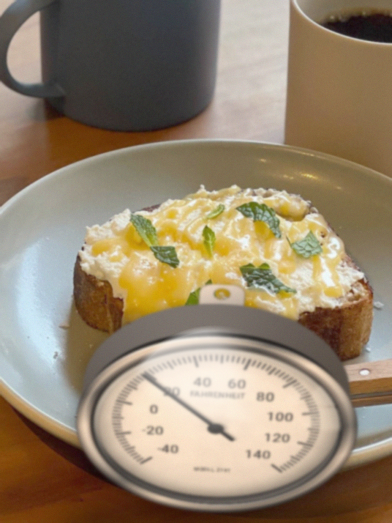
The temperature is 20; °F
